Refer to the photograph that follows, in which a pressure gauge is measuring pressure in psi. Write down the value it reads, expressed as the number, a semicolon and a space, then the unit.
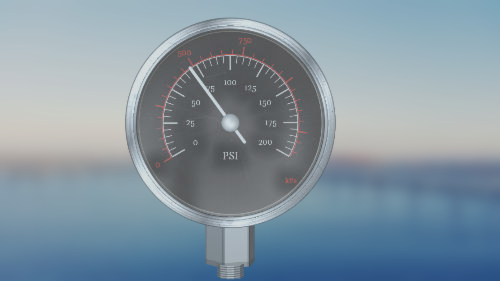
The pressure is 70; psi
